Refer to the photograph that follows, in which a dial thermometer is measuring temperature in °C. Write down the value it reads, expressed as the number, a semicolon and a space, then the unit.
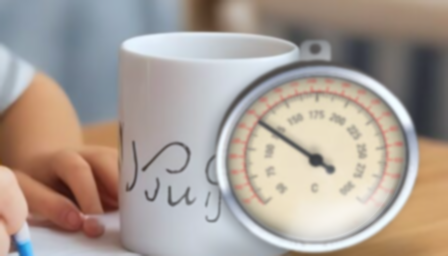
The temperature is 125; °C
